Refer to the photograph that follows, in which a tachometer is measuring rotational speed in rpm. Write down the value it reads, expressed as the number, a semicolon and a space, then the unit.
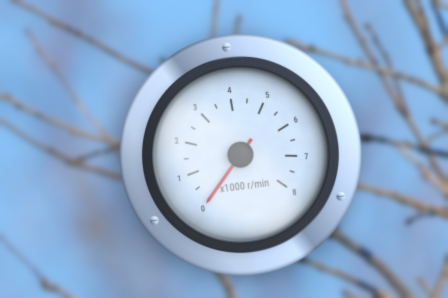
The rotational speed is 0; rpm
